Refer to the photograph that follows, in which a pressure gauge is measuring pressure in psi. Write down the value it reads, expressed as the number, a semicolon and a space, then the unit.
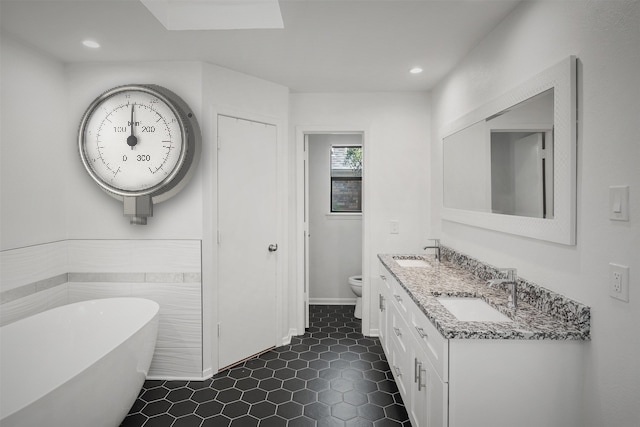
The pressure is 150; psi
